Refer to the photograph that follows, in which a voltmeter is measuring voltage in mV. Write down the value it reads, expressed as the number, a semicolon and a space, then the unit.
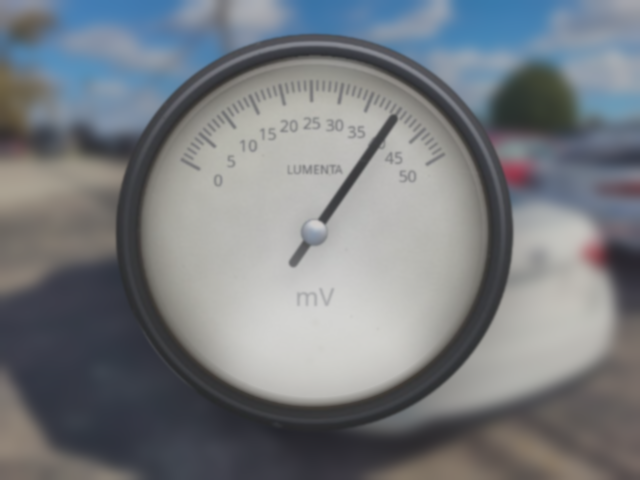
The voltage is 40; mV
